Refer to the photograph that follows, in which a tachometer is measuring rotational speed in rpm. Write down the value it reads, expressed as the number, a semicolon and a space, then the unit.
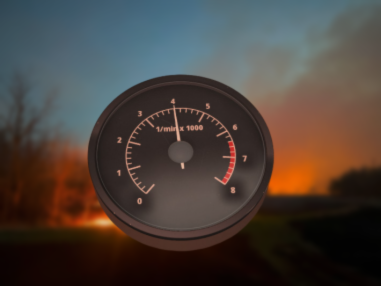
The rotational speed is 4000; rpm
